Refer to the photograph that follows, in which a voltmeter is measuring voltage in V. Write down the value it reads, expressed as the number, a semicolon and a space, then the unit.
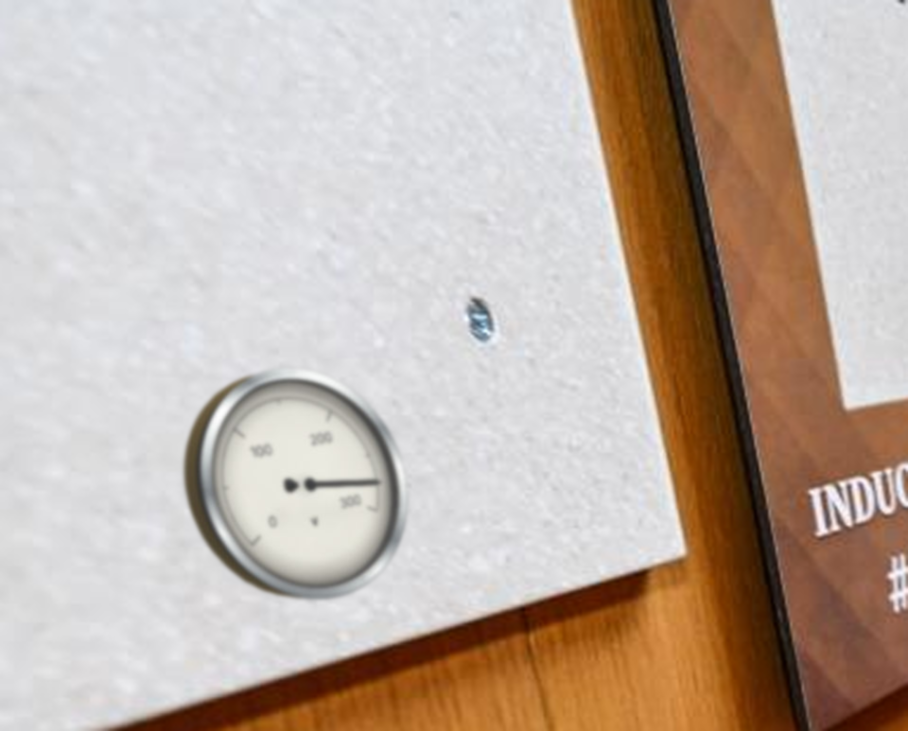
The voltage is 275; V
